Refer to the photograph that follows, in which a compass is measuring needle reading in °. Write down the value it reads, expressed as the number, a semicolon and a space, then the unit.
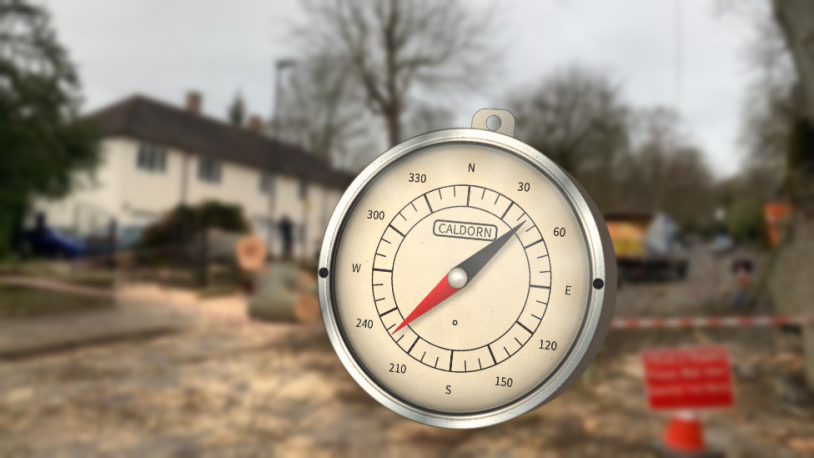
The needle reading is 225; °
